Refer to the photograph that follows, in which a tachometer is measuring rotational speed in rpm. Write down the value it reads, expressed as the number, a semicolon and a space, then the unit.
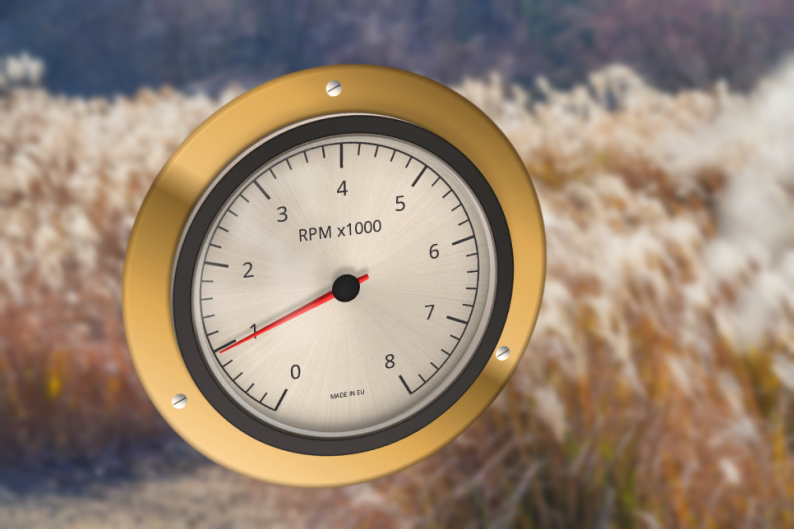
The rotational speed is 1000; rpm
